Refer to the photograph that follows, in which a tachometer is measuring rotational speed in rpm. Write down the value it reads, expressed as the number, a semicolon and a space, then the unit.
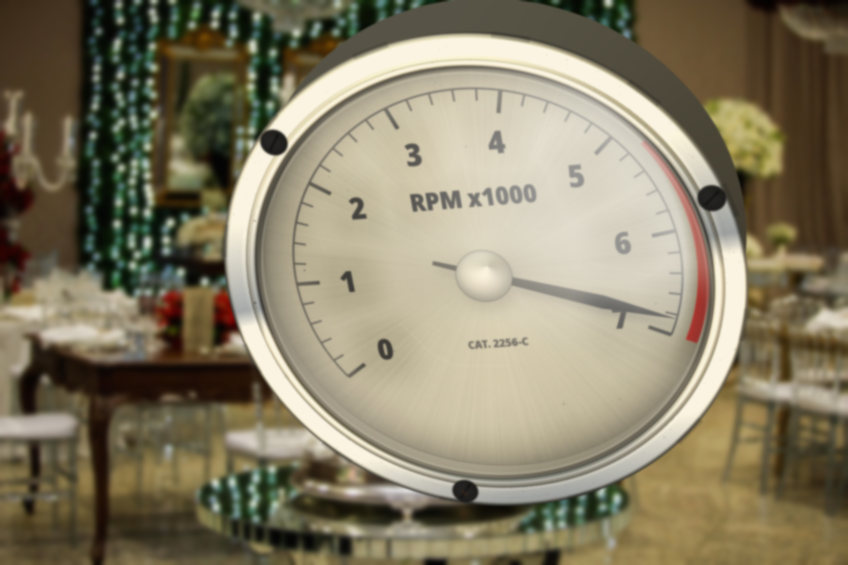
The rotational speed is 6800; rpm
